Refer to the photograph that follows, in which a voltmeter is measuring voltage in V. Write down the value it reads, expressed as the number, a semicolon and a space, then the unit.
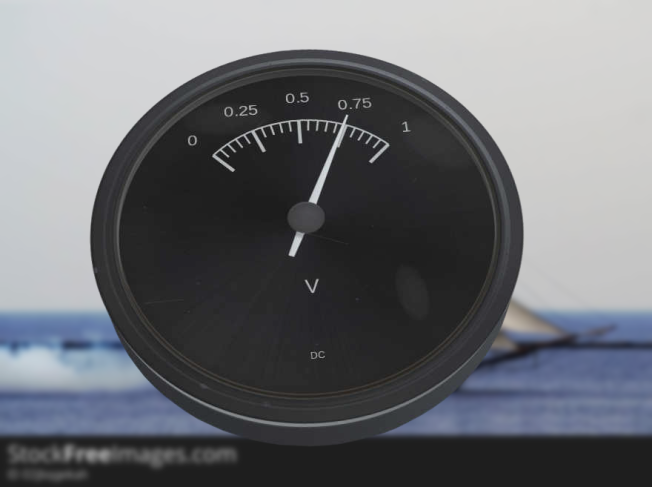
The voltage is 0.75; V
